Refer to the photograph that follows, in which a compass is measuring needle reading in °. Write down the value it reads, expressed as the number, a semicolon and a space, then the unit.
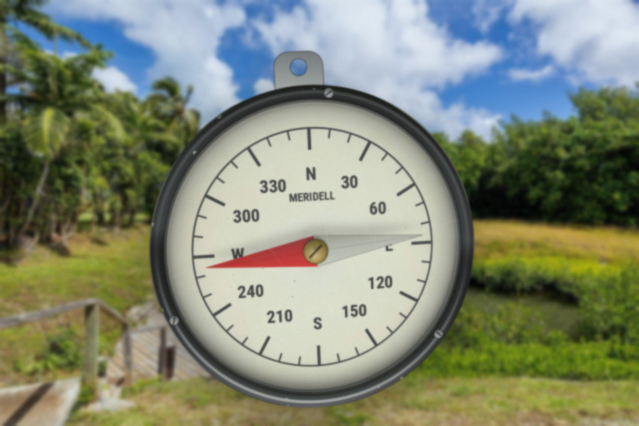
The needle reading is 265; °
